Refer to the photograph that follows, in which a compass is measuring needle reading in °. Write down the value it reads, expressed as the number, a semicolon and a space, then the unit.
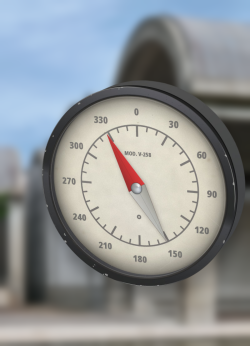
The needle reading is 330; °
